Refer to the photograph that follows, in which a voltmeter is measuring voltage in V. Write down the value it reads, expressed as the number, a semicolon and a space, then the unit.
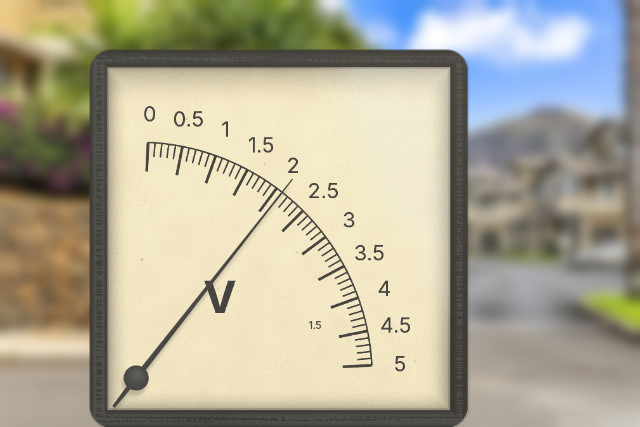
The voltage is 2.1; V
